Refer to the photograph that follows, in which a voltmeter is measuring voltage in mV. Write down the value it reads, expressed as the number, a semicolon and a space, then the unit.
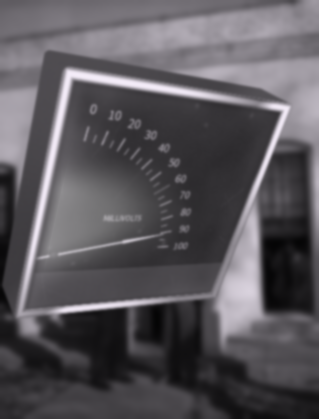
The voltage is 90; mV
